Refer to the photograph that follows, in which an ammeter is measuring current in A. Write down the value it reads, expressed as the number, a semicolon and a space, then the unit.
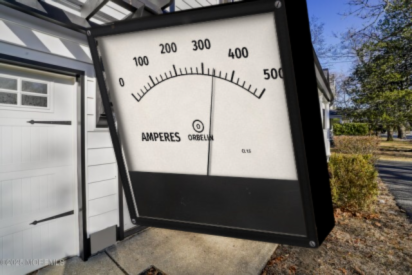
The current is 340; A
